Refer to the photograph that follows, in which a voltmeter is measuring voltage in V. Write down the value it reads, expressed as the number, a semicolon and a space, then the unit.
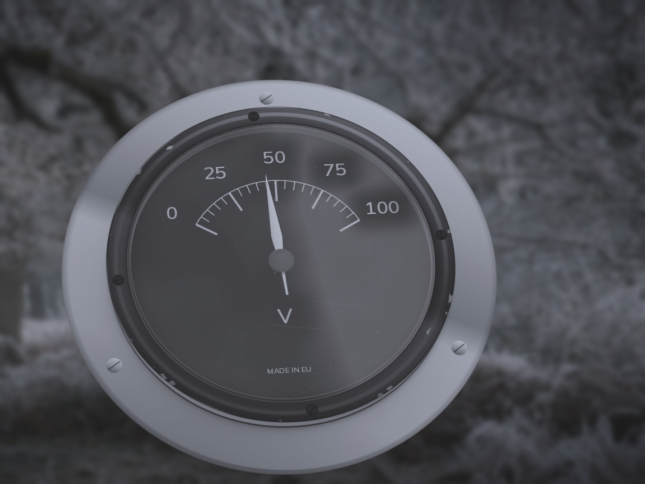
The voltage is 45; V
